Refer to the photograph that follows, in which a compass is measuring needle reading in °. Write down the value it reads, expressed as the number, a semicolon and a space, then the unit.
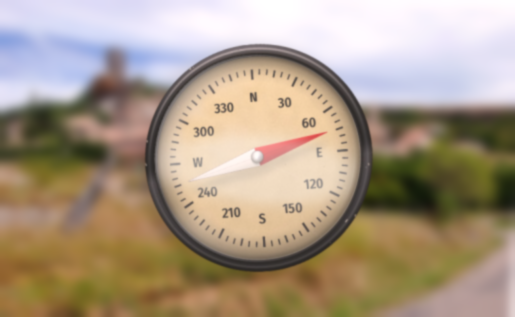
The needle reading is 75; °
